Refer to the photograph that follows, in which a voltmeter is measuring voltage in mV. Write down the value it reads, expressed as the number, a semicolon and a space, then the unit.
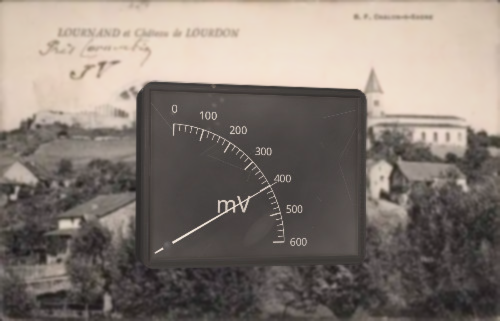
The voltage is 400; mV
